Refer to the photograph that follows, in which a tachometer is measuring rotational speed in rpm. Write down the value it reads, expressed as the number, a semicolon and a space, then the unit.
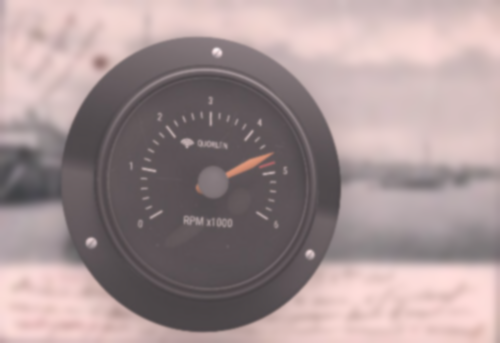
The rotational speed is 4600; rpm
